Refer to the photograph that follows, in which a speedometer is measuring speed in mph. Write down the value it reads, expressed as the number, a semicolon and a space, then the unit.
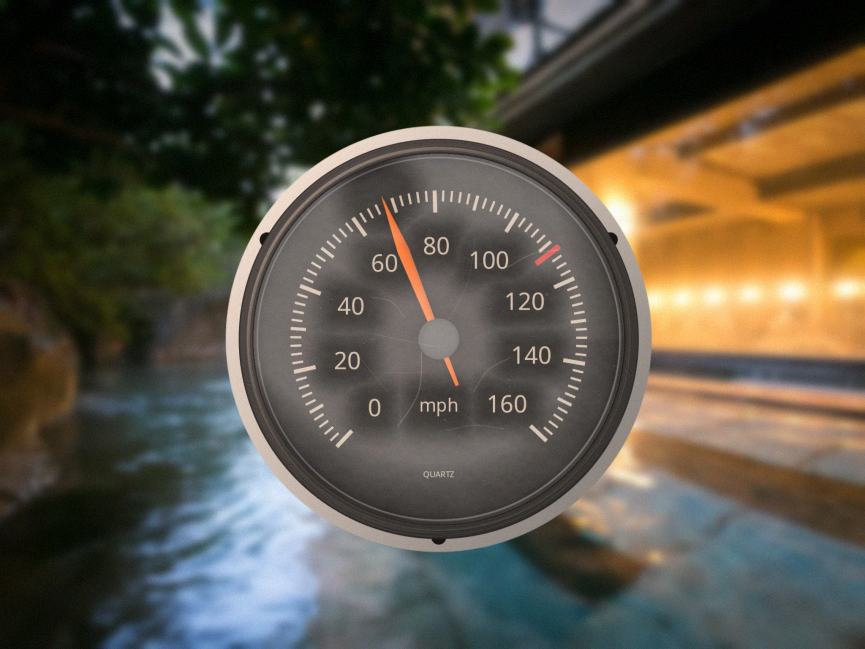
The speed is 68; mph
